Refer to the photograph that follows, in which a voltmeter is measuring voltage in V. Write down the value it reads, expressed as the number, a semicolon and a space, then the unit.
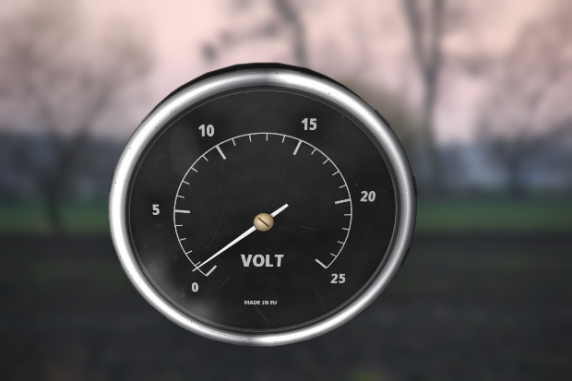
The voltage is 1; V
